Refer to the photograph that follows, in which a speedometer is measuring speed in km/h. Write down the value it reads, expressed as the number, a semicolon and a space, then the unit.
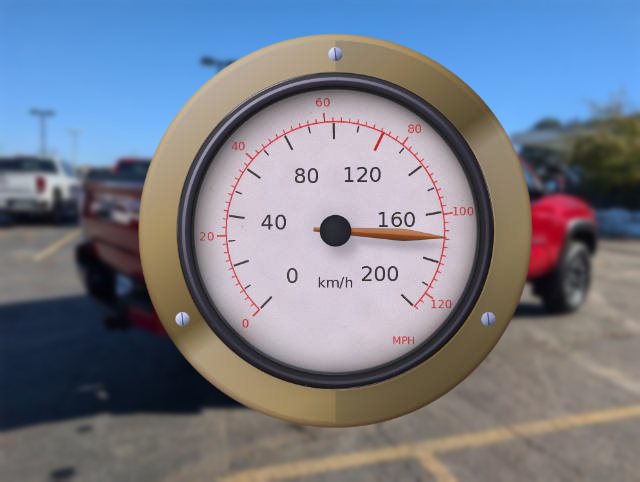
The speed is 170; km/h
